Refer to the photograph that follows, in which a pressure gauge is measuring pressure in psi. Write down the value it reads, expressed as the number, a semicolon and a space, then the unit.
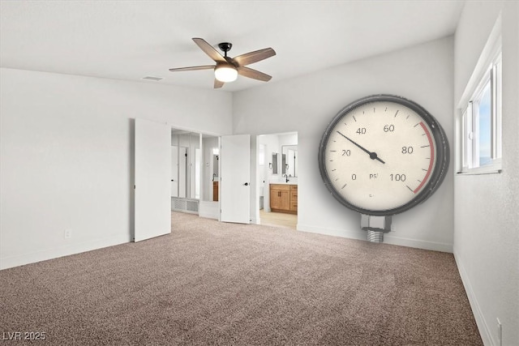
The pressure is 30; psi
